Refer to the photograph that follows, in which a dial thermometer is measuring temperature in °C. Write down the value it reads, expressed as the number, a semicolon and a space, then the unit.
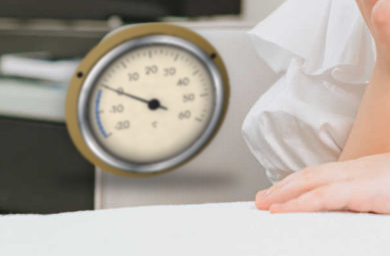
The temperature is 0; °C
